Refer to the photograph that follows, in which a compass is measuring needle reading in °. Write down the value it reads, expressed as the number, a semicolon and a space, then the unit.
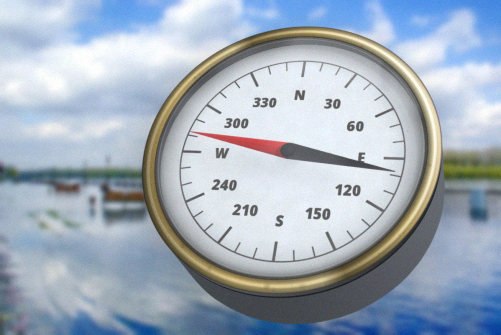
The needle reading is 280; °
